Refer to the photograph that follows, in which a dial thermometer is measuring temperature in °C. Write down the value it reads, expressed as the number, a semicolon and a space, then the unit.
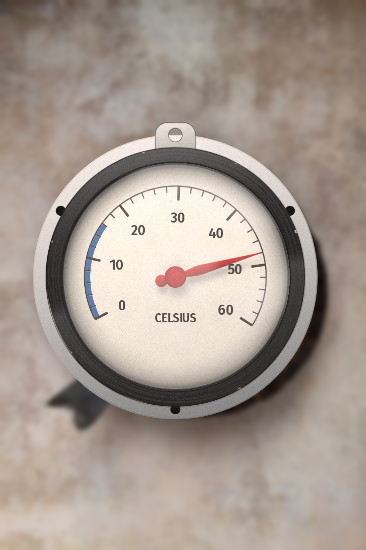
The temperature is 48; °C
